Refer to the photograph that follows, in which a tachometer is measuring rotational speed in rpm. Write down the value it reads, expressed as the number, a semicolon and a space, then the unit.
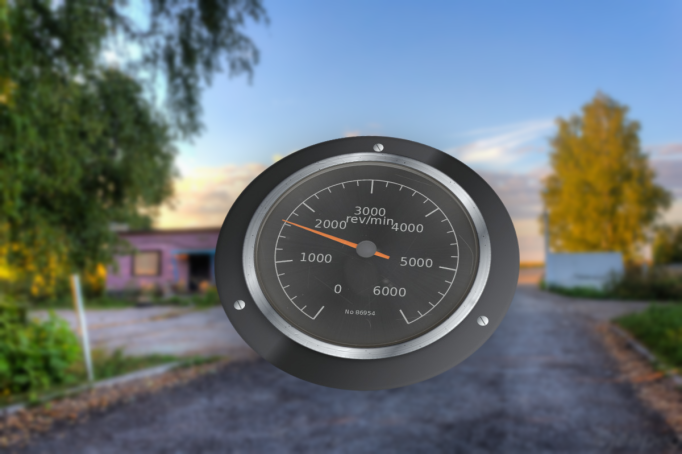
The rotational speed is 1600; rpm
